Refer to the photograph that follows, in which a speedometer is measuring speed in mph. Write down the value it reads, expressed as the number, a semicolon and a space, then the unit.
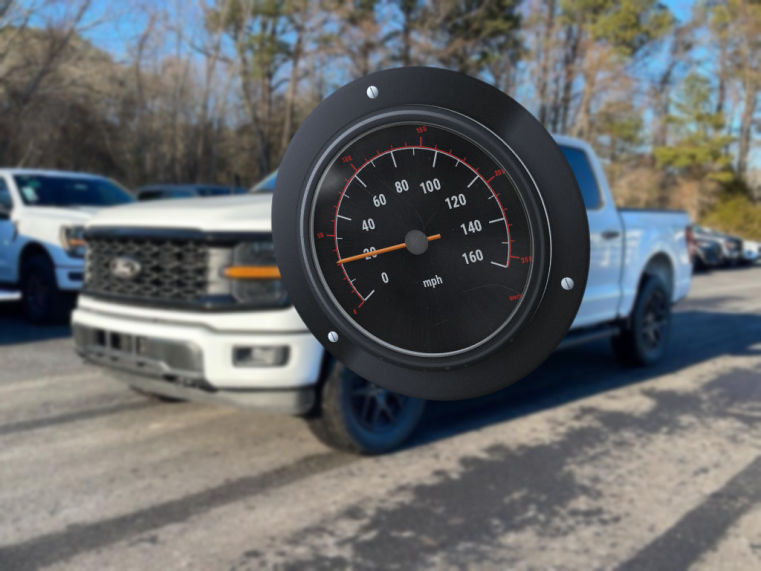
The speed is 20; mph
